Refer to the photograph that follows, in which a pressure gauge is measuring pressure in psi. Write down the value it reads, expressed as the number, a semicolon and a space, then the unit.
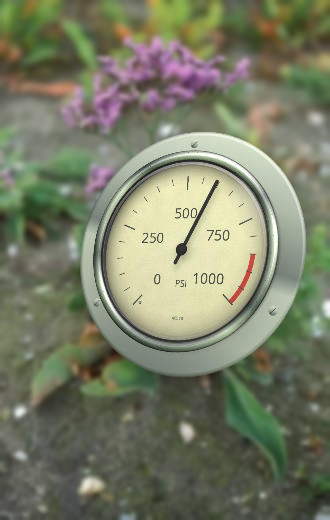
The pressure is 600; psi
